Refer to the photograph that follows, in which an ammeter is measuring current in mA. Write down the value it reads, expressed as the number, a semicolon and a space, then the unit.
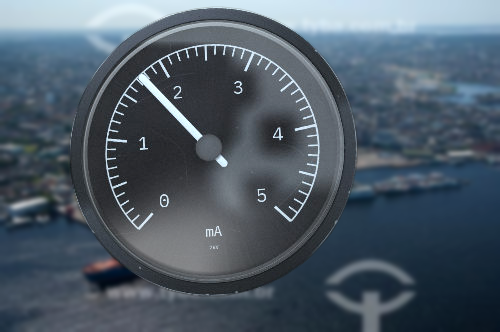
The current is 1.75; mA
